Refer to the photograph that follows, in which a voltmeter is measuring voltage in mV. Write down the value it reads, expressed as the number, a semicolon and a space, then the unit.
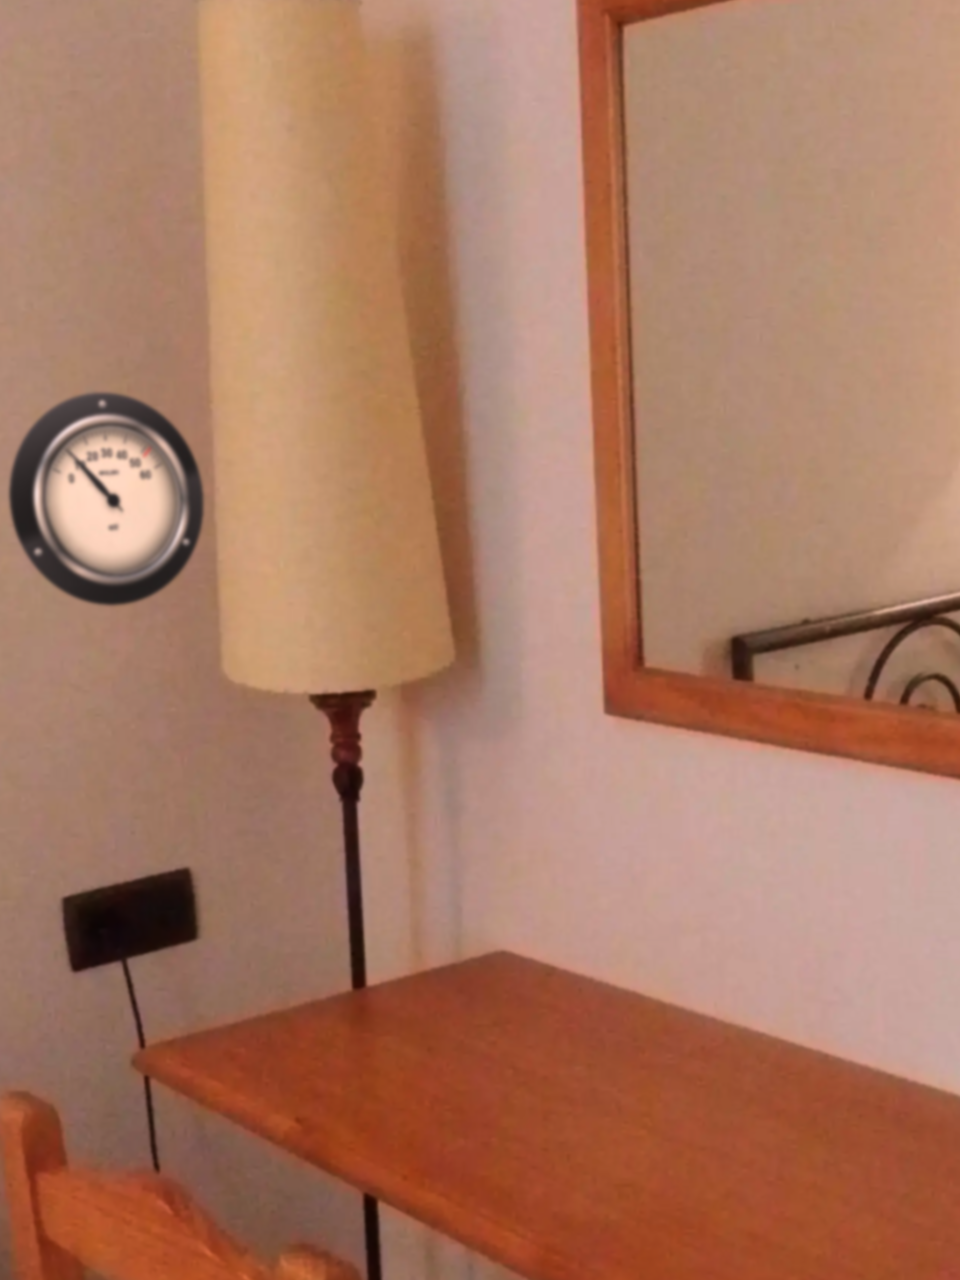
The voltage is 10; mV
